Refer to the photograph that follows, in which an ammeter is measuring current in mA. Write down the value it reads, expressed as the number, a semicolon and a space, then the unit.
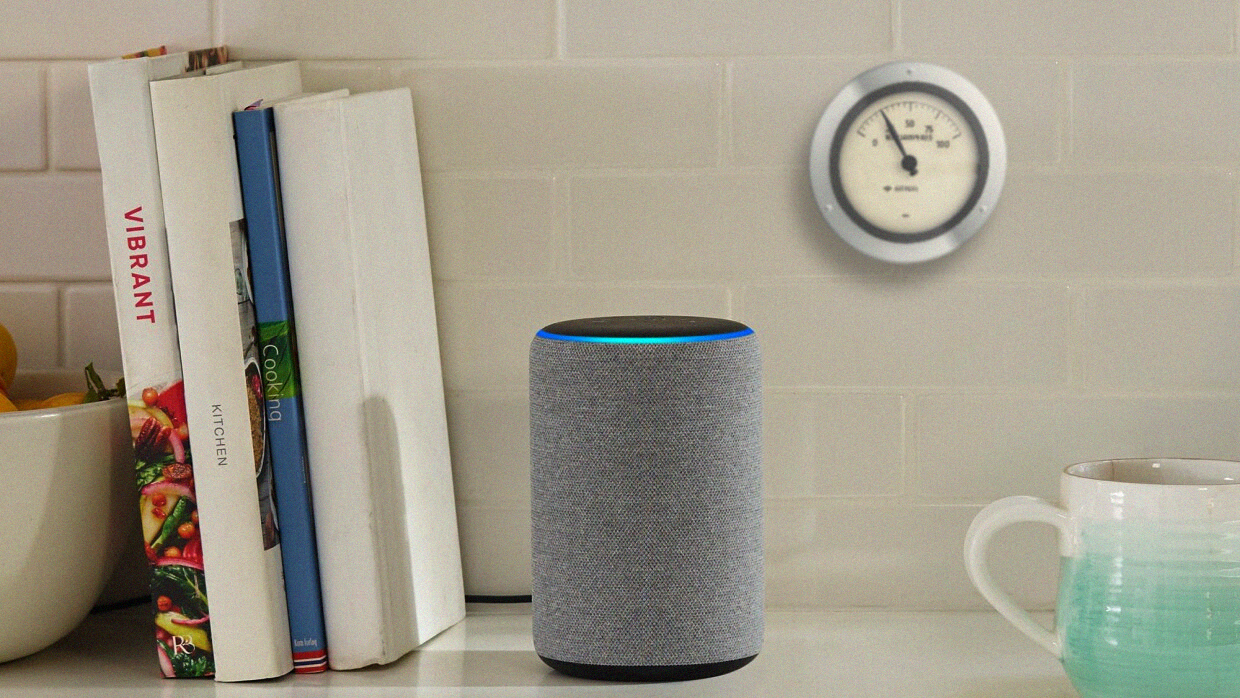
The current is 25; mA
